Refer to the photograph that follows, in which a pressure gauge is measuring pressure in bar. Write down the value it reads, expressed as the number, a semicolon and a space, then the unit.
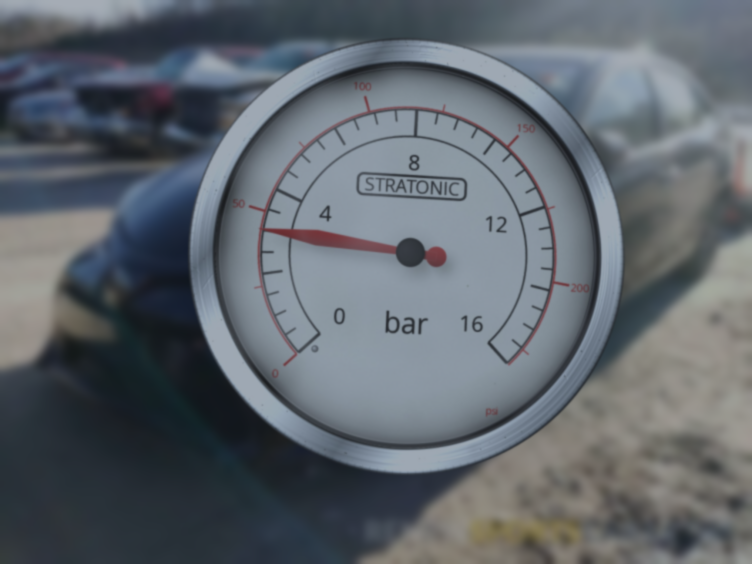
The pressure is 3; bar
